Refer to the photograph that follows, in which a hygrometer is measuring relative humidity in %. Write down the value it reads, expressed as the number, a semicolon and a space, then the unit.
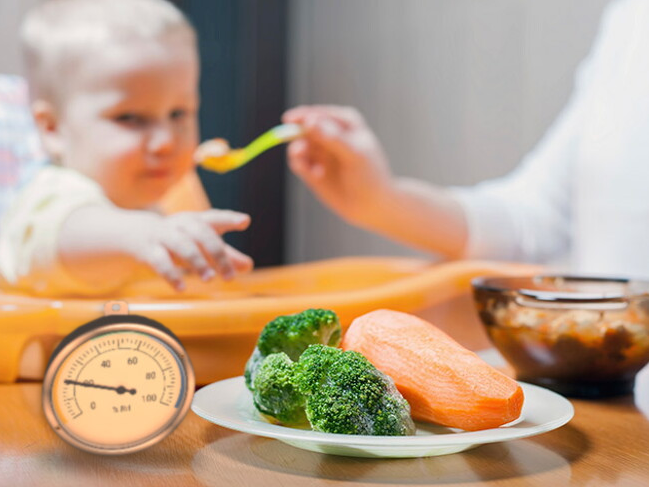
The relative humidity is 20; %
